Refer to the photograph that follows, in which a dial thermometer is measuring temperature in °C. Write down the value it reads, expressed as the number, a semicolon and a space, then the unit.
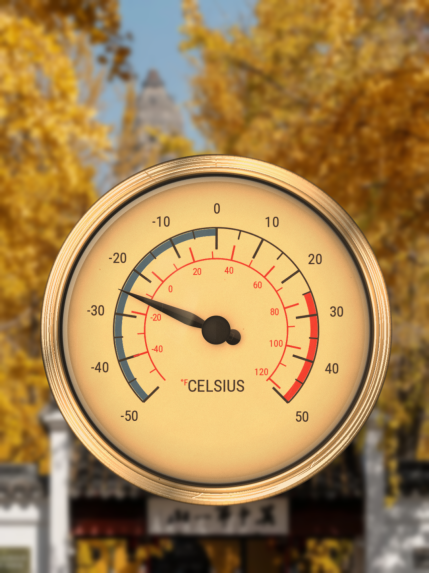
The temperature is -25; °C
